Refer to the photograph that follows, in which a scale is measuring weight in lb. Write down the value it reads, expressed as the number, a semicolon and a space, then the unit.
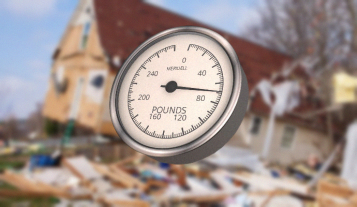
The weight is 70; lb
